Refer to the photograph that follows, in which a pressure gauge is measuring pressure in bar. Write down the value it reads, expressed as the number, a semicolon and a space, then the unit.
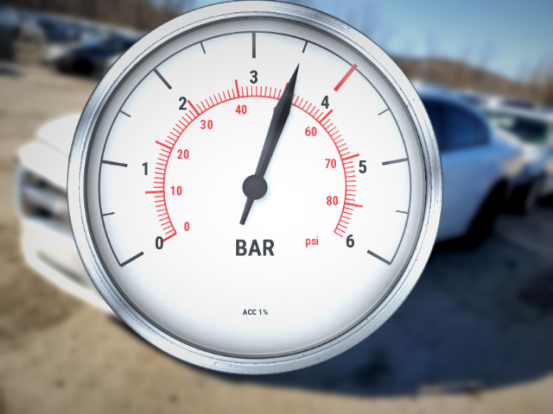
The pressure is 3.5; bar
